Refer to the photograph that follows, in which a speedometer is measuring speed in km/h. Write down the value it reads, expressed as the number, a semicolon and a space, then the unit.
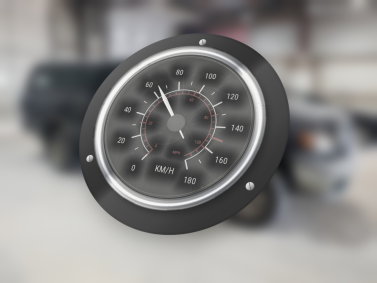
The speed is 65; km/h
